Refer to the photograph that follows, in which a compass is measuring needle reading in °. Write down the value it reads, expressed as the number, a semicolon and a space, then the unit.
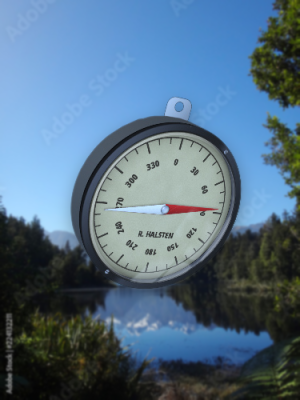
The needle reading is 85; °
